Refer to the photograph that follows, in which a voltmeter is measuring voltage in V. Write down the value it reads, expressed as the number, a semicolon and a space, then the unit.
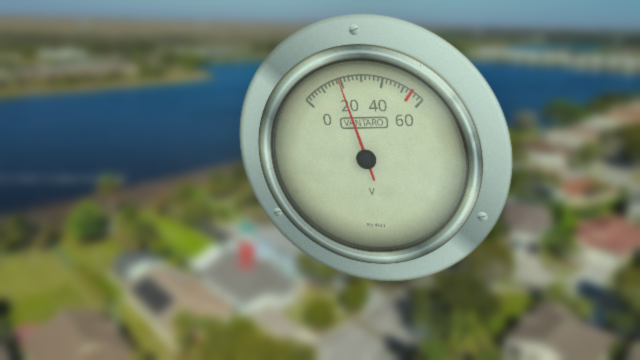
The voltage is 20; V
